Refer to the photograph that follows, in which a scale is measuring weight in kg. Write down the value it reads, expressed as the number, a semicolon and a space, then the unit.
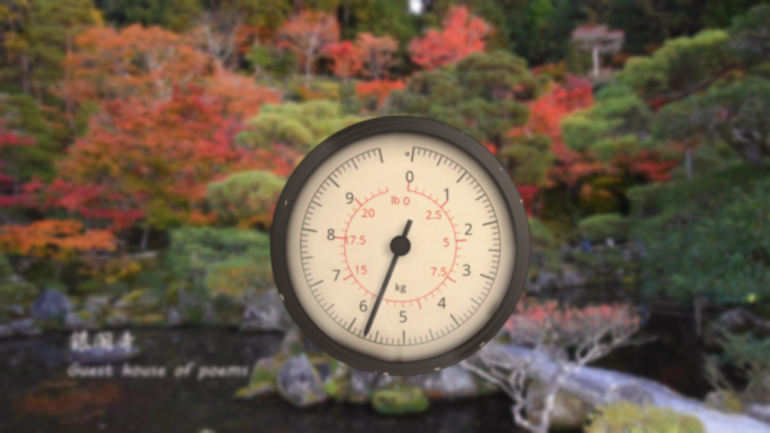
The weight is 5.7; kg
